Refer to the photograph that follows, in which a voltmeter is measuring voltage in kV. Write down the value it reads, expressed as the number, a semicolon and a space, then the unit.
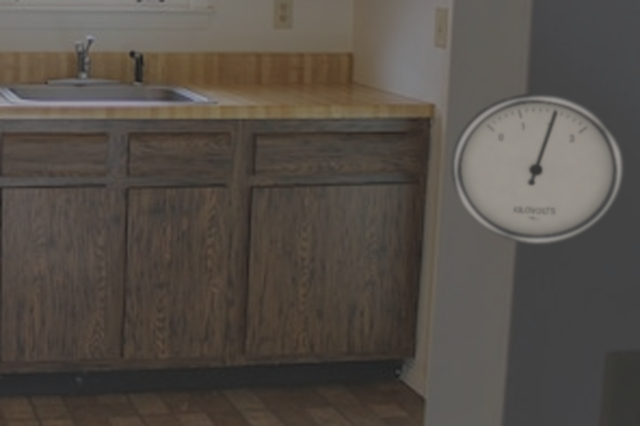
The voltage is 2; kV
